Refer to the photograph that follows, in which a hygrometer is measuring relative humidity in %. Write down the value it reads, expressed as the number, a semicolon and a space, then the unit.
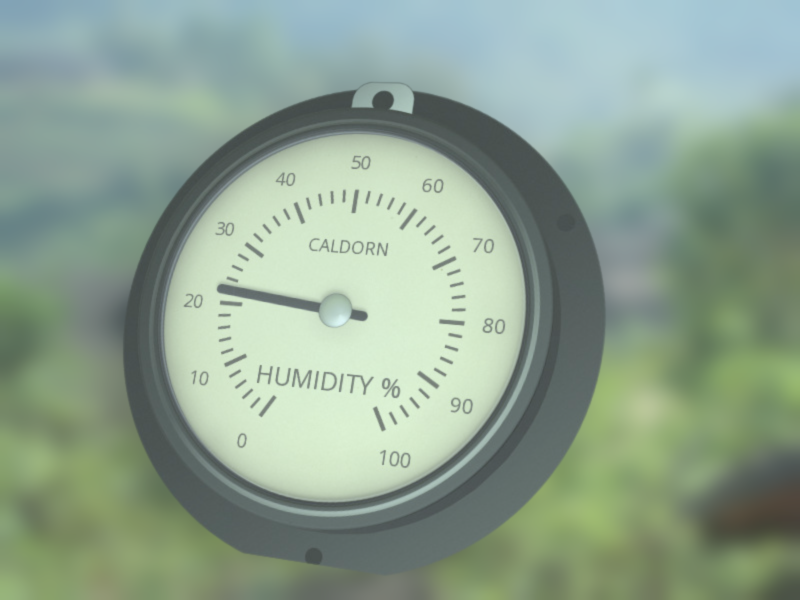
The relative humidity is 22; %
